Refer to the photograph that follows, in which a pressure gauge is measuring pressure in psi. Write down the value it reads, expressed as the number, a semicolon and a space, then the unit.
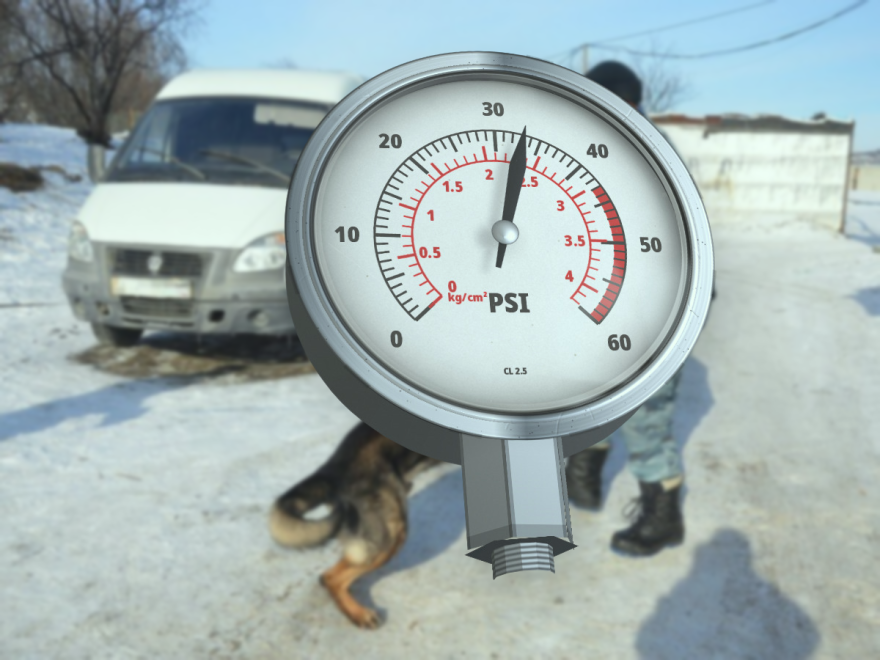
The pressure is 33; psi
